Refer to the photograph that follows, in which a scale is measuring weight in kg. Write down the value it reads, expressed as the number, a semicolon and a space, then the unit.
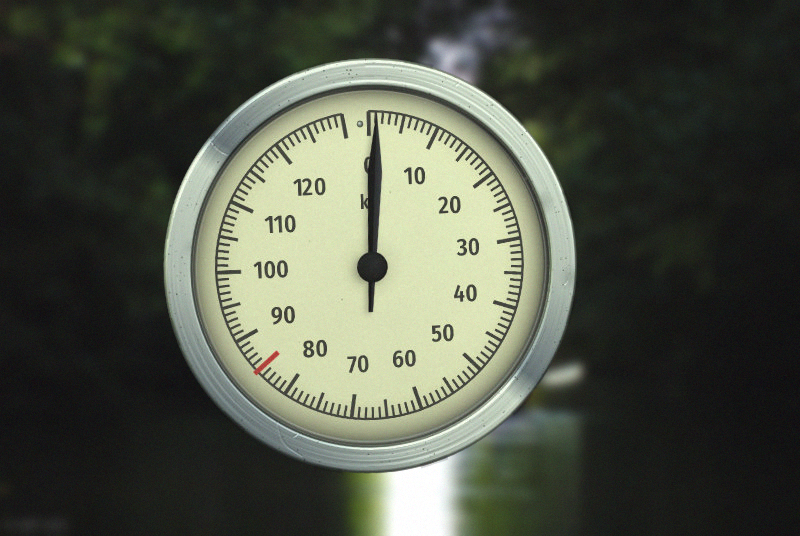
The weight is 1; kg
